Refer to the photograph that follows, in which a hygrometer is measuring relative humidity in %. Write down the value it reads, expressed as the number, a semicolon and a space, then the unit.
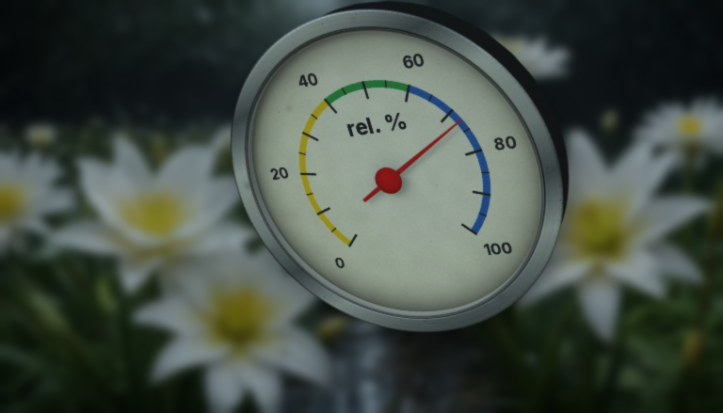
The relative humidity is 72.5; %
